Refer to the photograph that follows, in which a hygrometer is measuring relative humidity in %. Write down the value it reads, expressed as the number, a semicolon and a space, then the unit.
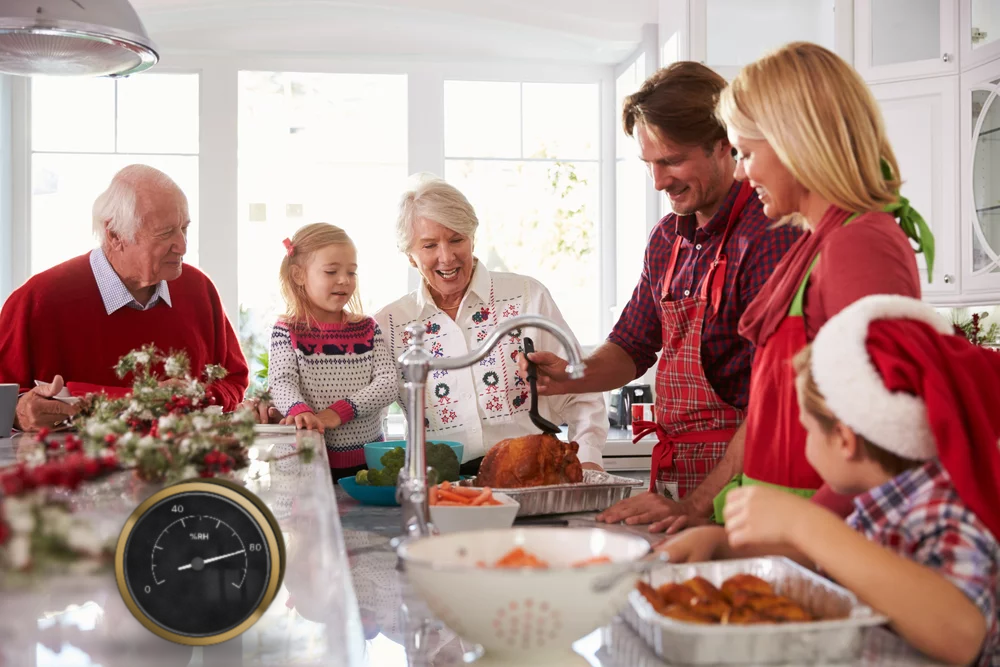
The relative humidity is 80; %
